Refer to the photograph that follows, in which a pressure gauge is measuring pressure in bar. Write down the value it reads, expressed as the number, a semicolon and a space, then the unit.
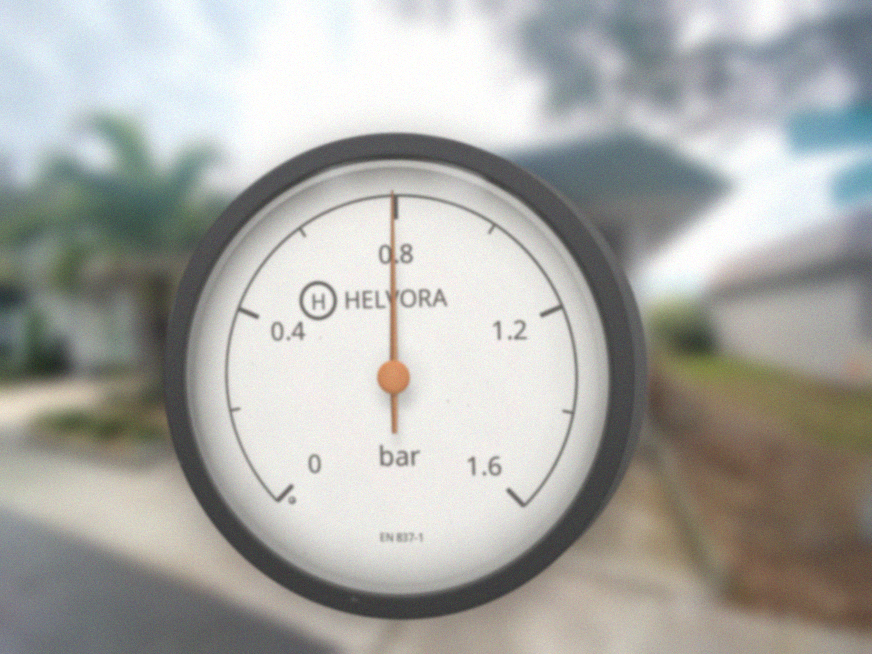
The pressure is 0.8; bar
